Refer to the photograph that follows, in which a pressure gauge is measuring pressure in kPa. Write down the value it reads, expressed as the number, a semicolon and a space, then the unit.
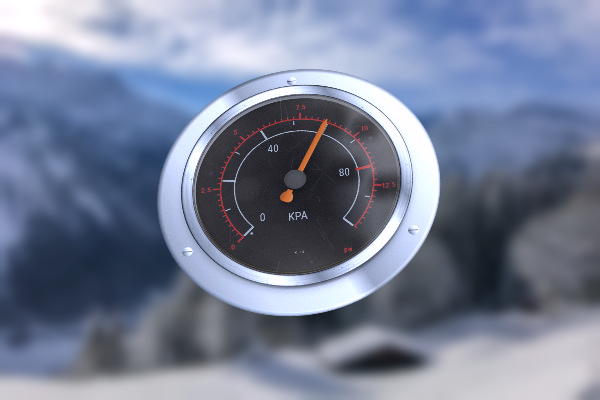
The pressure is 60; kPa
